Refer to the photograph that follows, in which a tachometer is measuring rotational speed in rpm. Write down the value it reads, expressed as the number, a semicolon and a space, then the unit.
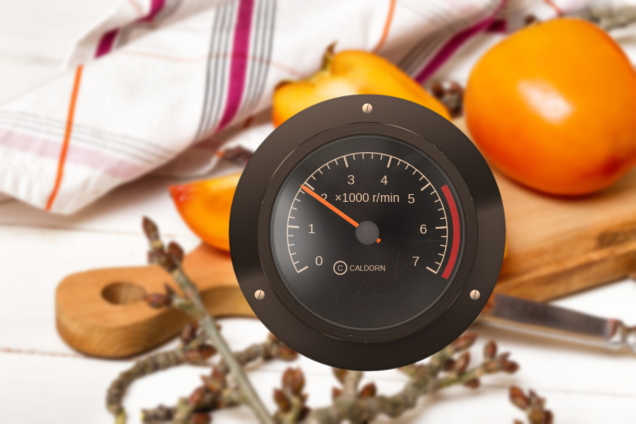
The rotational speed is 1900; rpm
